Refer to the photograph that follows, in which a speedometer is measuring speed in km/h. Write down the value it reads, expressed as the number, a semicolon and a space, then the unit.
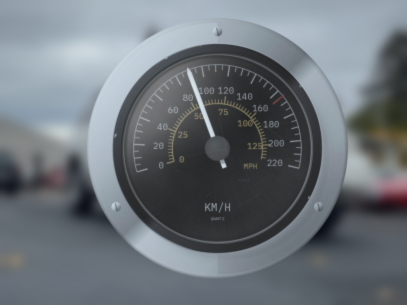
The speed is 90; km/h
